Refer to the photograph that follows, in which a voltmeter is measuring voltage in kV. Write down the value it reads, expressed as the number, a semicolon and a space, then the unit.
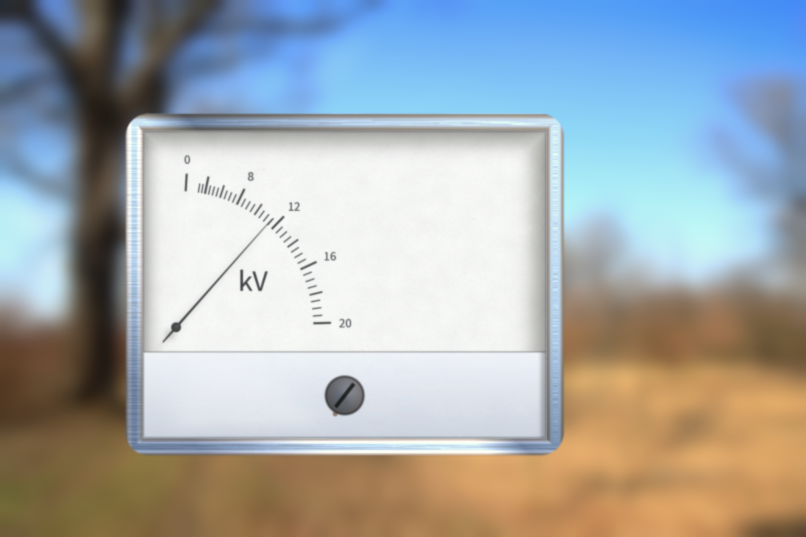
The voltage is 11.5; kV
